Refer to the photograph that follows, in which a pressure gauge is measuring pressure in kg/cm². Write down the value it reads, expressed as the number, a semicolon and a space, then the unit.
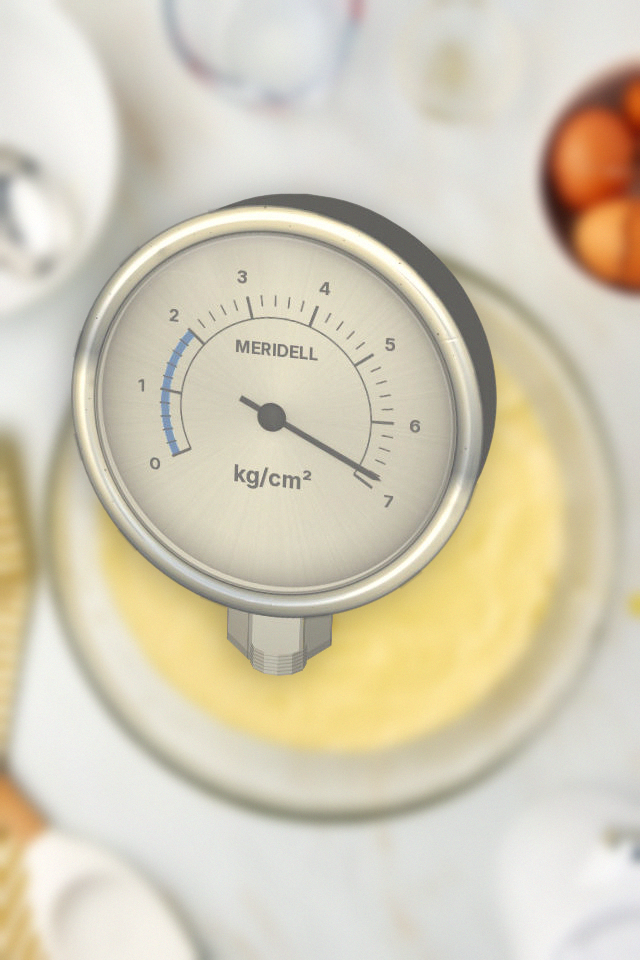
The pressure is 6.8; kg/cm²
